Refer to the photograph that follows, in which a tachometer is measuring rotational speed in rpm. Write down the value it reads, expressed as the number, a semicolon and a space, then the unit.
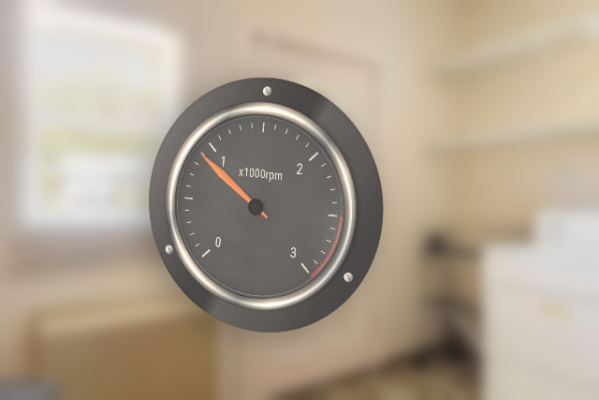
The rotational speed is 900; rpm
